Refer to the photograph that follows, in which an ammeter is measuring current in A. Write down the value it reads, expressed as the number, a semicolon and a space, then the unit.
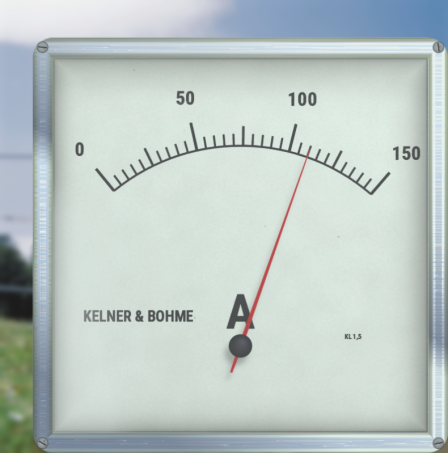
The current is 110; A
